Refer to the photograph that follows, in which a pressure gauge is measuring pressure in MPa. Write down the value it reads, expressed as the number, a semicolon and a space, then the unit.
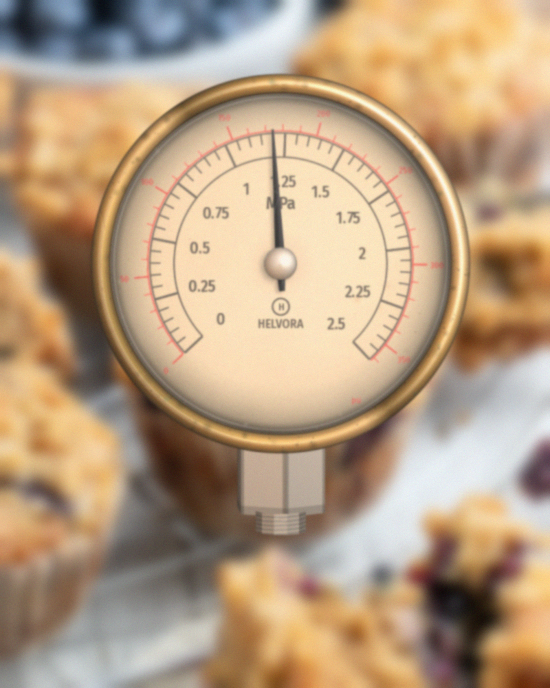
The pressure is 1.2; MPa
